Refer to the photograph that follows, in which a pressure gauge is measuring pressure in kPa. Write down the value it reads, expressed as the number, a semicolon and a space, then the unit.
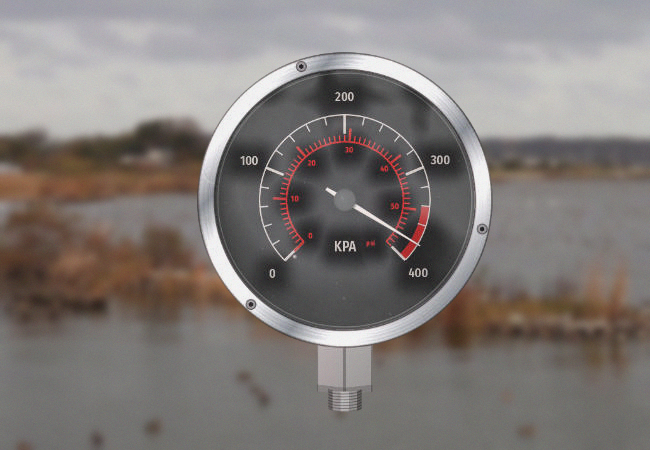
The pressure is 380; kPa
